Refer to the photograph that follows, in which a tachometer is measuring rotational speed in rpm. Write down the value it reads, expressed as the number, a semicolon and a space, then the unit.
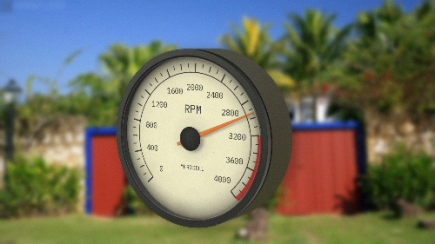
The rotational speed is 2950; rpm
